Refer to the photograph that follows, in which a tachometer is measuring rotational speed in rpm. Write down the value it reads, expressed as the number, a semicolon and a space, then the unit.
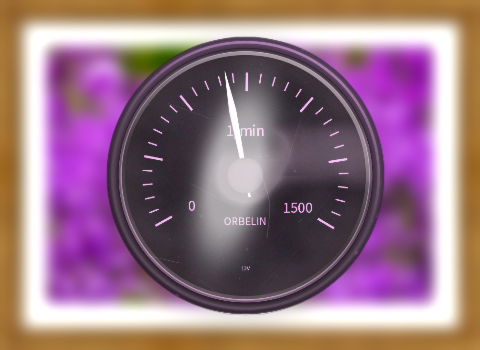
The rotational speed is 675; rpm
